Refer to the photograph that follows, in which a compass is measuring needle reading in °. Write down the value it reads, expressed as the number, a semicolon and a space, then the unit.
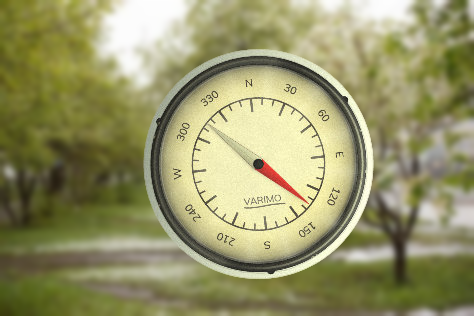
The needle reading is 135; °
